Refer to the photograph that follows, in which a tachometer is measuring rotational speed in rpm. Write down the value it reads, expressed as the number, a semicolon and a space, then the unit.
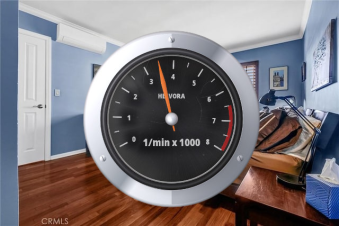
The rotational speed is 3500; rpm
